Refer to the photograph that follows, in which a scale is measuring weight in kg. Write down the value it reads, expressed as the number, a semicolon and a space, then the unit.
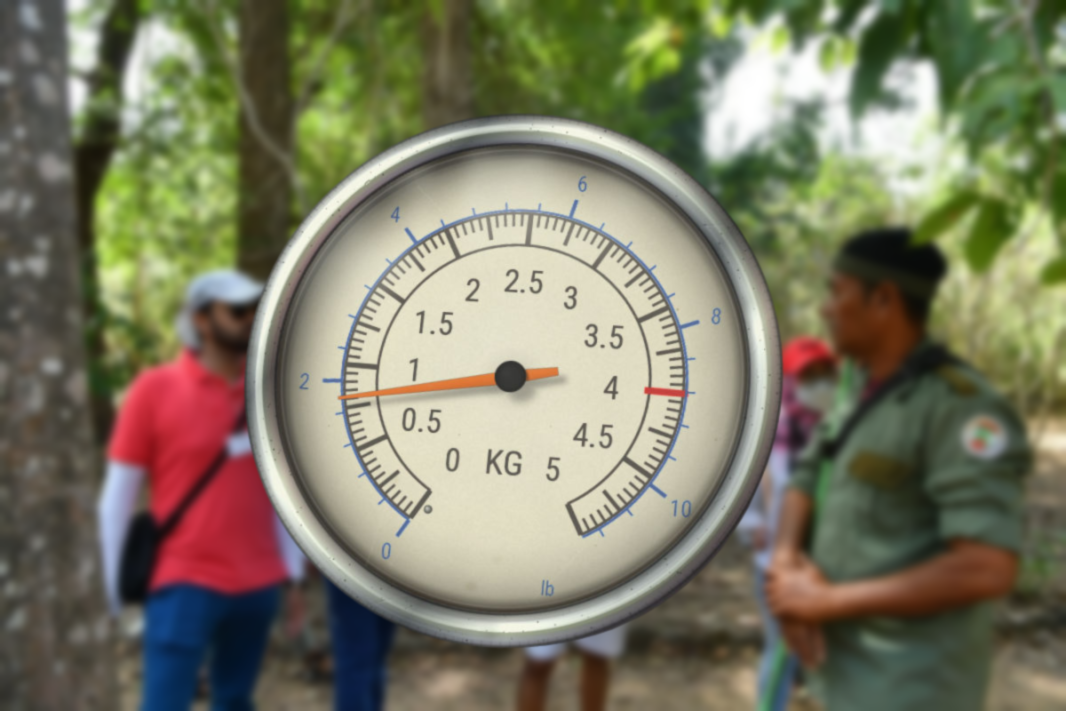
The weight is 0.8; kg
